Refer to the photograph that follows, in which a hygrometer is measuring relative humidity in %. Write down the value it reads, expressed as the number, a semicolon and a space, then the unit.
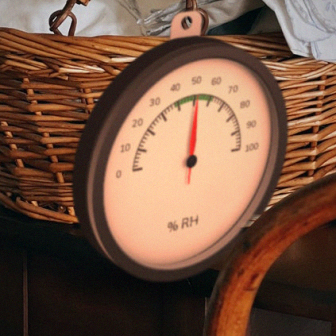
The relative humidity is 50; %
